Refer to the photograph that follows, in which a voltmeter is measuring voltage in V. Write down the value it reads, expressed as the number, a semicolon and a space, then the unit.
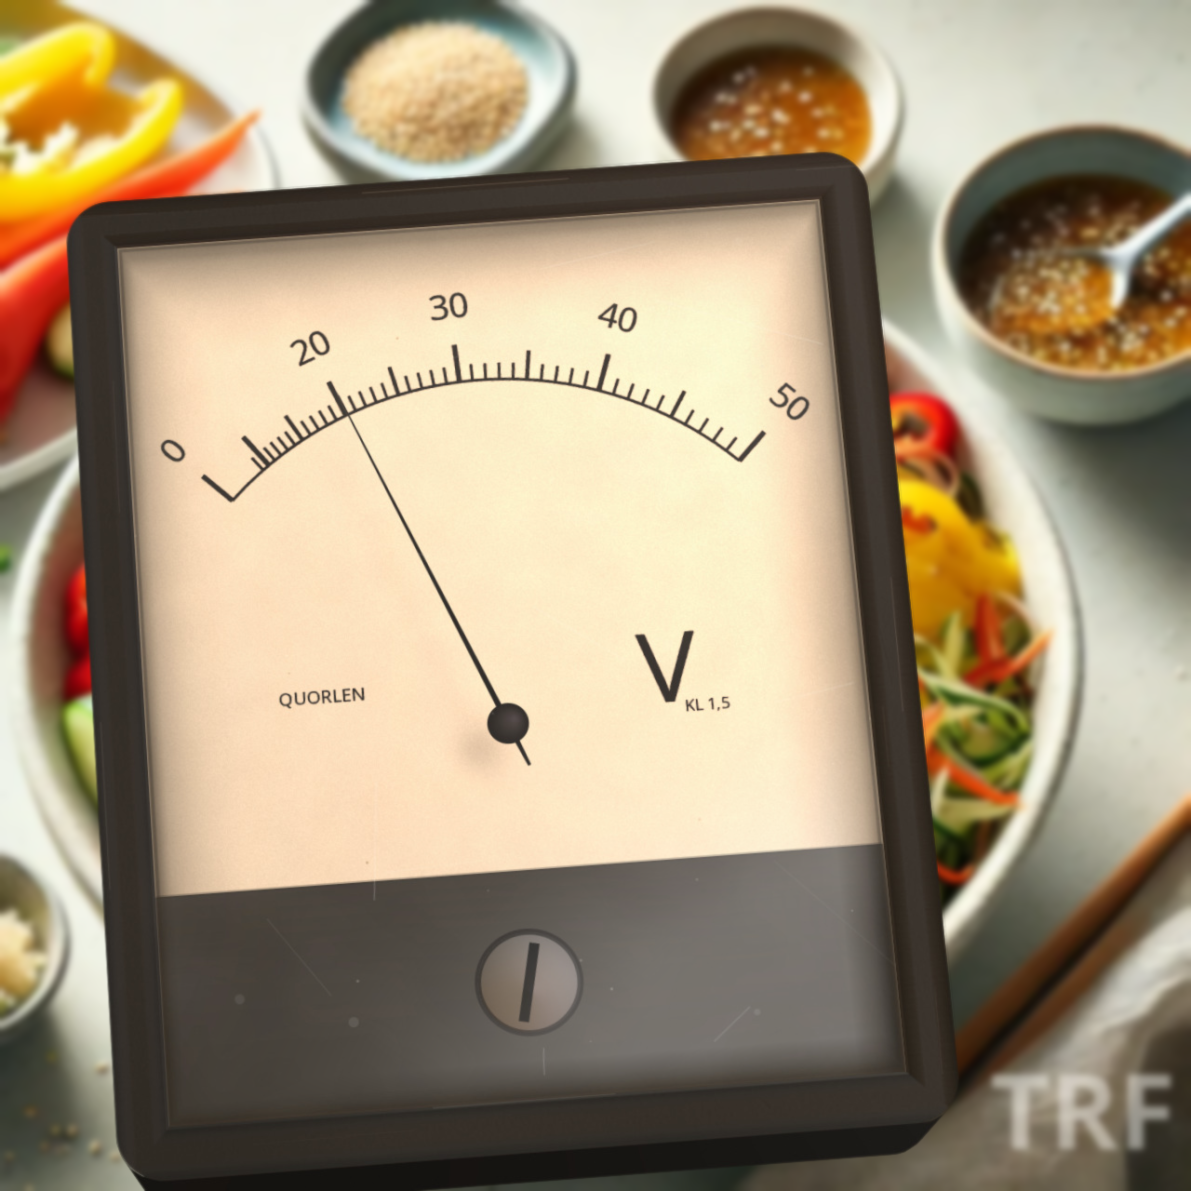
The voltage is 20; V
